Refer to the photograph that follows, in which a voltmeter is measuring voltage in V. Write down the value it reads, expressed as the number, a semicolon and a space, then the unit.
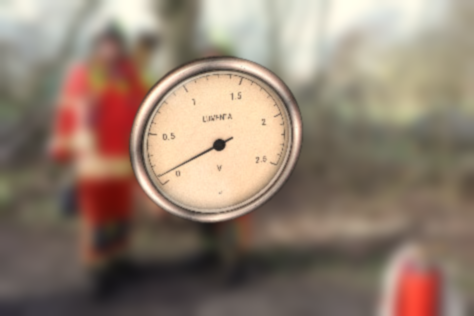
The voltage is 0.1; V
